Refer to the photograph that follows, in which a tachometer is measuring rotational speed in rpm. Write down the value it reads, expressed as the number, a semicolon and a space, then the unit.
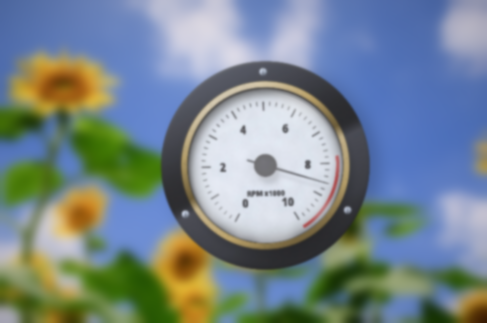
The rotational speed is 8600; rpm
